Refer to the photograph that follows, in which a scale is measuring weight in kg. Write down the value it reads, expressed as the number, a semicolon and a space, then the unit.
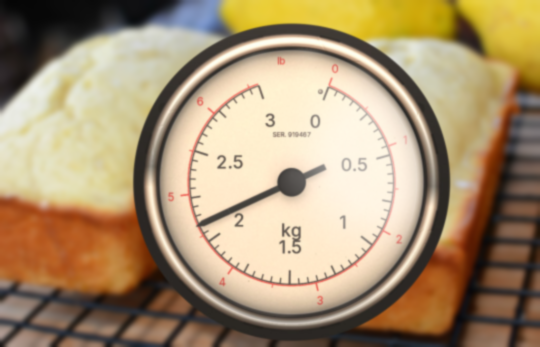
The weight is 2.1; kg
